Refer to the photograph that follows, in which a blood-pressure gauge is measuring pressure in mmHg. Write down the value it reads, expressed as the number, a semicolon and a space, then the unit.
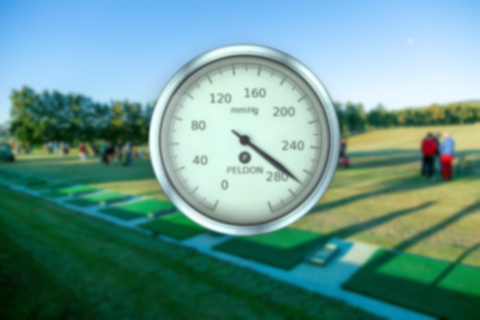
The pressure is 270; mmHg
